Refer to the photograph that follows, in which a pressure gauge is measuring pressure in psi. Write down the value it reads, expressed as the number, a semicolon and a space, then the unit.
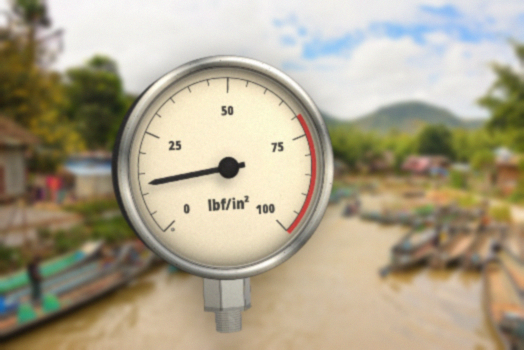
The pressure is 12.5; psi
